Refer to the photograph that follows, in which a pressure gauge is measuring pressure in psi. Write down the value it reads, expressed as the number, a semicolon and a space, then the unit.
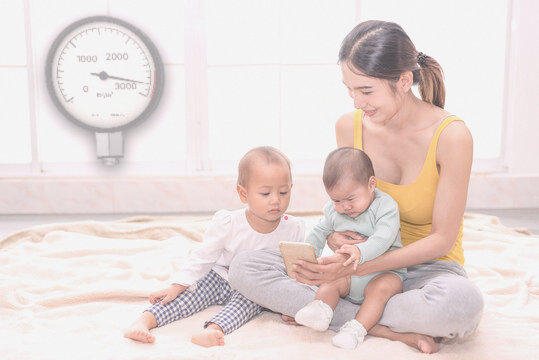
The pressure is 2800; psi
